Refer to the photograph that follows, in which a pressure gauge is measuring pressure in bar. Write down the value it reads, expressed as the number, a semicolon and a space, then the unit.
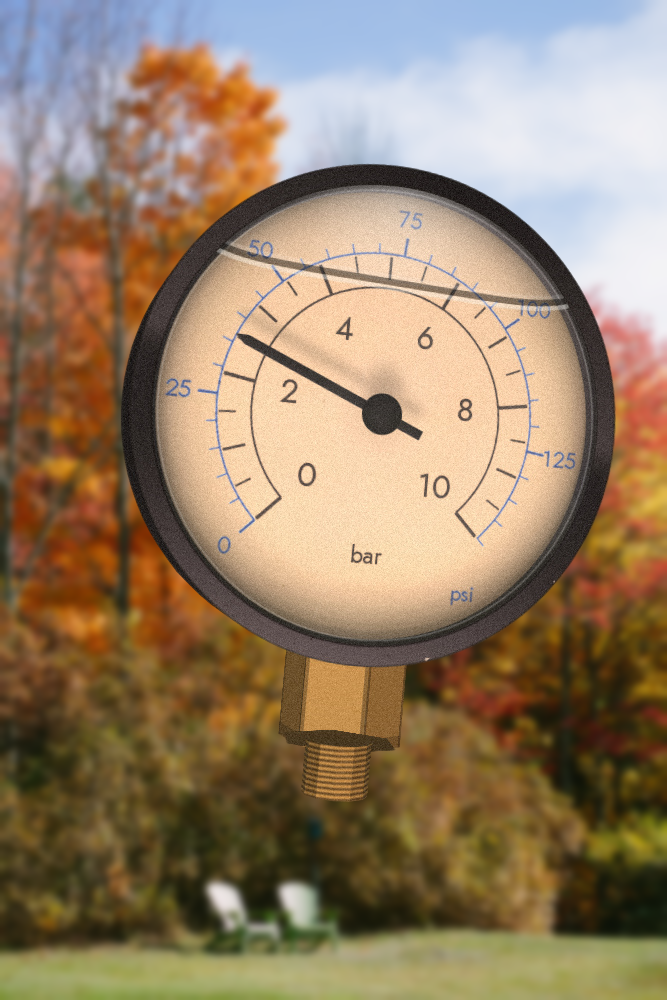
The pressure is 2.5; bar
